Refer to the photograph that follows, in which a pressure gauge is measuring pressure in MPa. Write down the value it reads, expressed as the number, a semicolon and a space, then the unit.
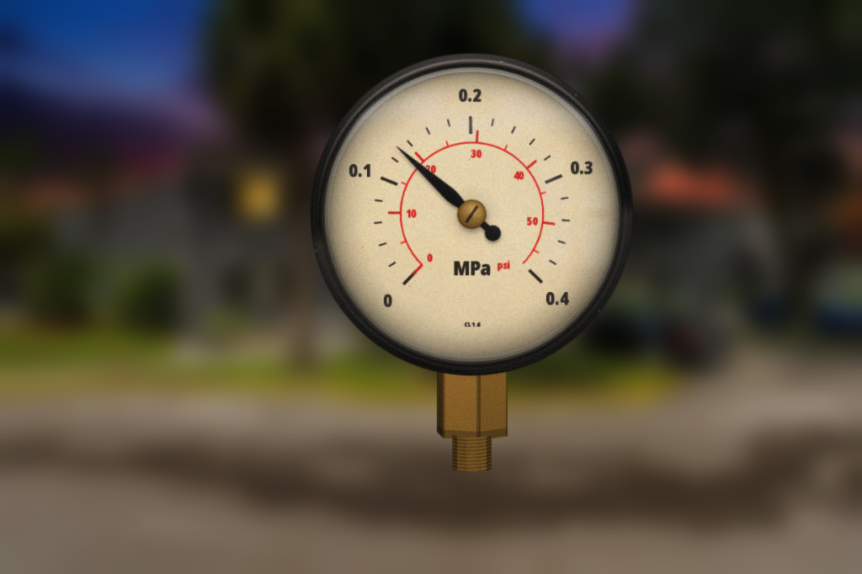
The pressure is 0.13; MPa
